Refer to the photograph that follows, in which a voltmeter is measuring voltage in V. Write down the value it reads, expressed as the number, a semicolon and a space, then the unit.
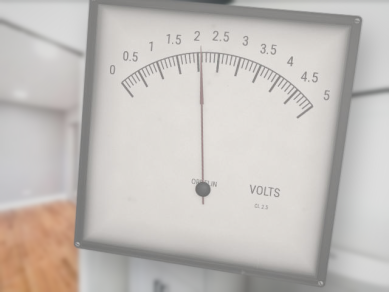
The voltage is 2.1; V
